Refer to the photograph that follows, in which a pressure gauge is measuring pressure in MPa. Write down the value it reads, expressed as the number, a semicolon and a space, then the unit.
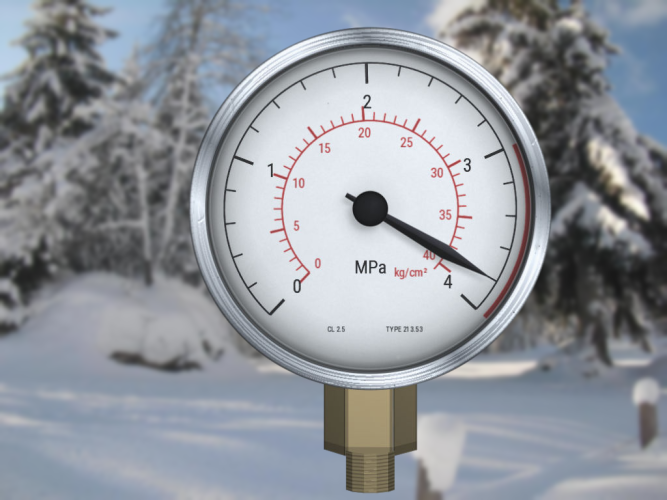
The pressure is 3.8; MPa
